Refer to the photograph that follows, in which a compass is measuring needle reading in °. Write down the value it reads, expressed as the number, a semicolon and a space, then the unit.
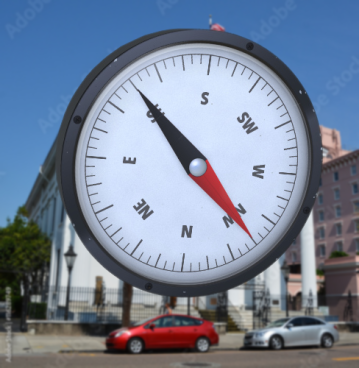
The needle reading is 315; °
